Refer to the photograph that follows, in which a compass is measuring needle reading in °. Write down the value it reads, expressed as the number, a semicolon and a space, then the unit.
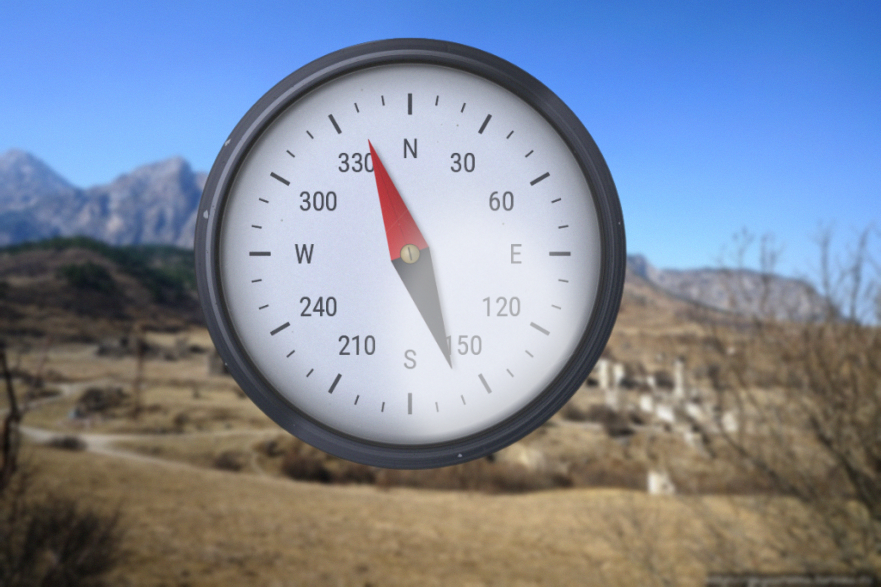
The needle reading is 340; °
